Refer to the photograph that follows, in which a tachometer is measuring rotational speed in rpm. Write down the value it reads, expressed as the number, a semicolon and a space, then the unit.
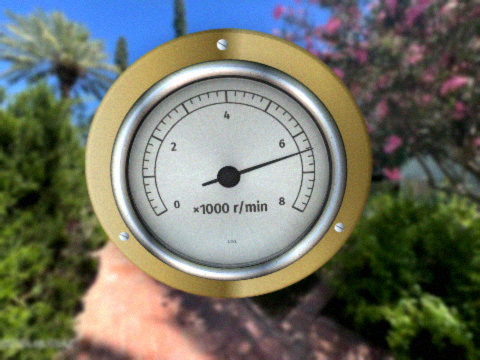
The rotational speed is 6400; rpm
